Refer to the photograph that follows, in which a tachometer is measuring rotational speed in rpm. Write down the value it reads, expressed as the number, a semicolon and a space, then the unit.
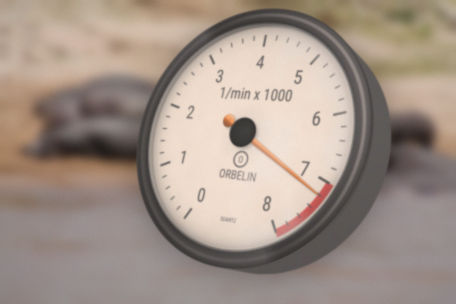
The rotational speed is 7200; rpm
